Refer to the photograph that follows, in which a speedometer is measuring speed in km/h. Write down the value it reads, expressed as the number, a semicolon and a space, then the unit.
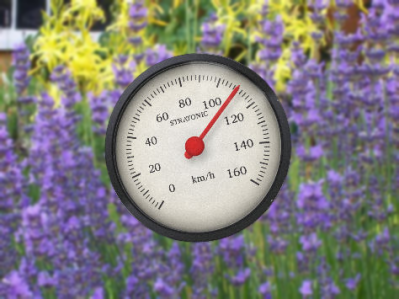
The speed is 110; km/h
